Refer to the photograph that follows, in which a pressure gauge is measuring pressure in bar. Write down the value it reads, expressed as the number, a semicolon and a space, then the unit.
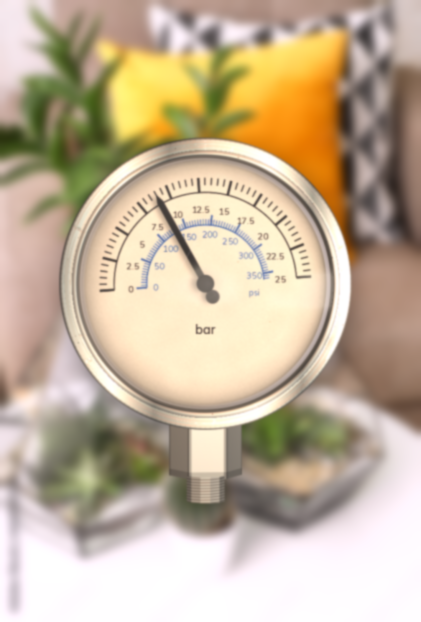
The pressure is 9; bar
